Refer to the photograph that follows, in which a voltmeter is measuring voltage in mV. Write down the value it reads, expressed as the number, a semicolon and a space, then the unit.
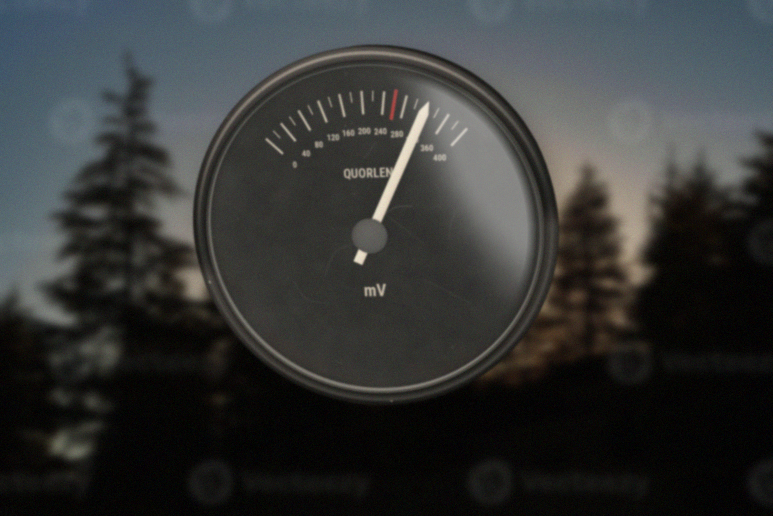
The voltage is 320; mV
